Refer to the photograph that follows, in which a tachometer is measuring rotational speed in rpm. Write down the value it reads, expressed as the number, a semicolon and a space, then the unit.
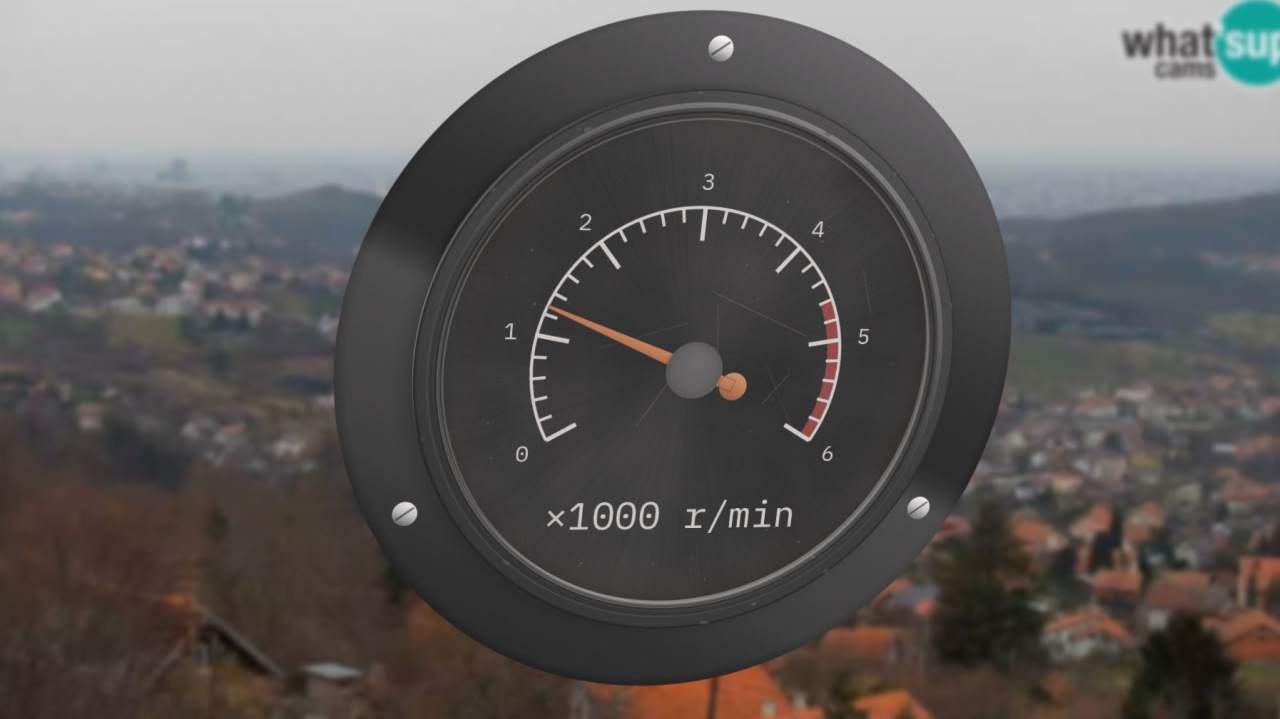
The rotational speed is 1300; rpm
